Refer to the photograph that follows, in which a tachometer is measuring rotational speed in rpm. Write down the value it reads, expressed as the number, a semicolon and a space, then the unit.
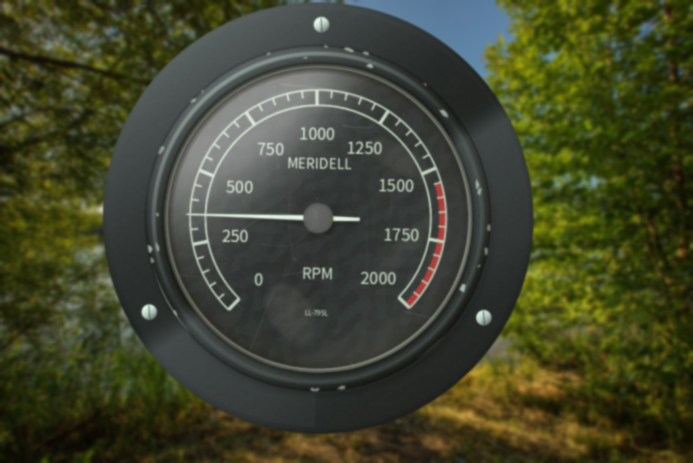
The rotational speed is 350; rpm
